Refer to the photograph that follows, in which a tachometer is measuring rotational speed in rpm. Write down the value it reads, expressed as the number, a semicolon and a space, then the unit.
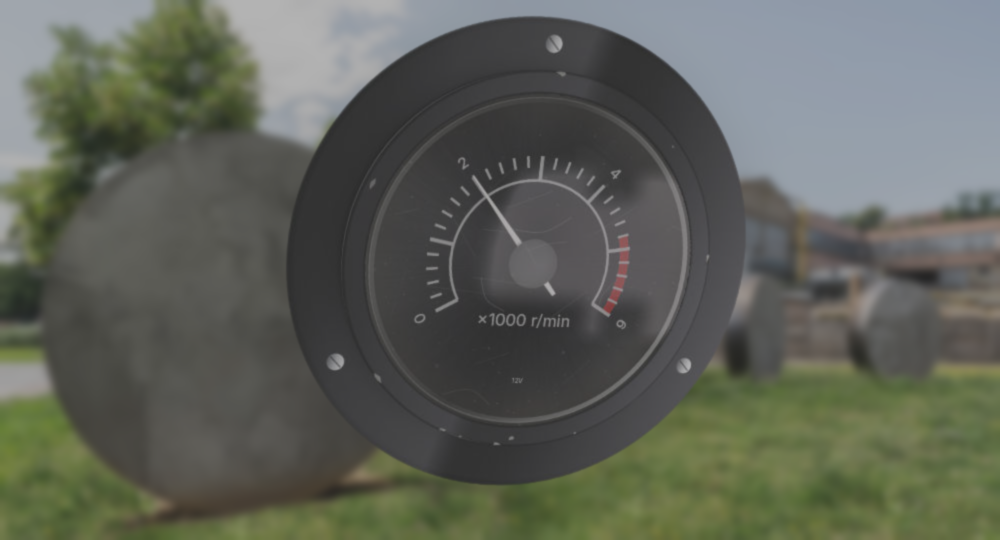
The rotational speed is 2000; rpm
